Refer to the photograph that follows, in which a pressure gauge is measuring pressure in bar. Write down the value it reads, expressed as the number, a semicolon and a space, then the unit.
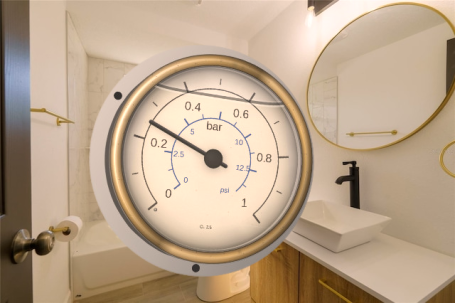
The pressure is 0.25; bar
